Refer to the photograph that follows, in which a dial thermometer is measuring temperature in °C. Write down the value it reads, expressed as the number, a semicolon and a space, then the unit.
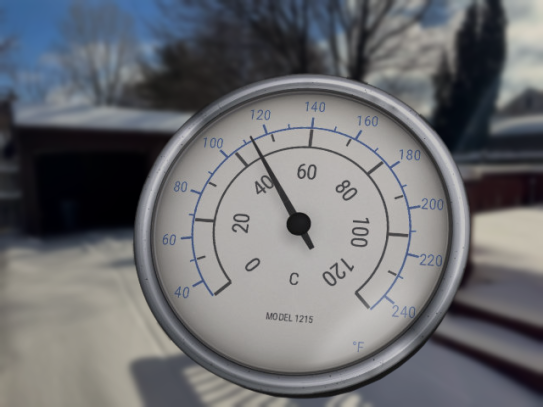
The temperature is 45; °C
